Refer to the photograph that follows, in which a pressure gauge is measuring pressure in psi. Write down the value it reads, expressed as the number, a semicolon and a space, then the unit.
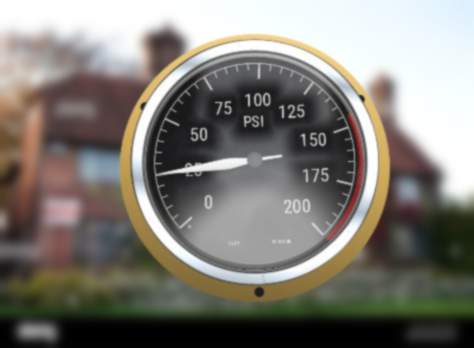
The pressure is 25; psi
